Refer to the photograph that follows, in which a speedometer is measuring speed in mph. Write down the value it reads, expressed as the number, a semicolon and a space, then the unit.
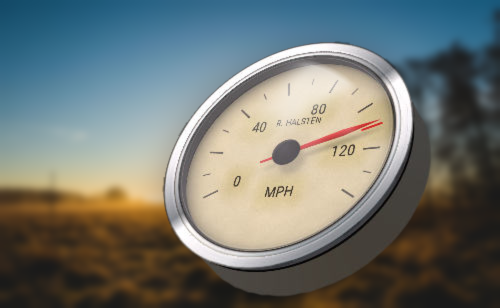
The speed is 110; mph
